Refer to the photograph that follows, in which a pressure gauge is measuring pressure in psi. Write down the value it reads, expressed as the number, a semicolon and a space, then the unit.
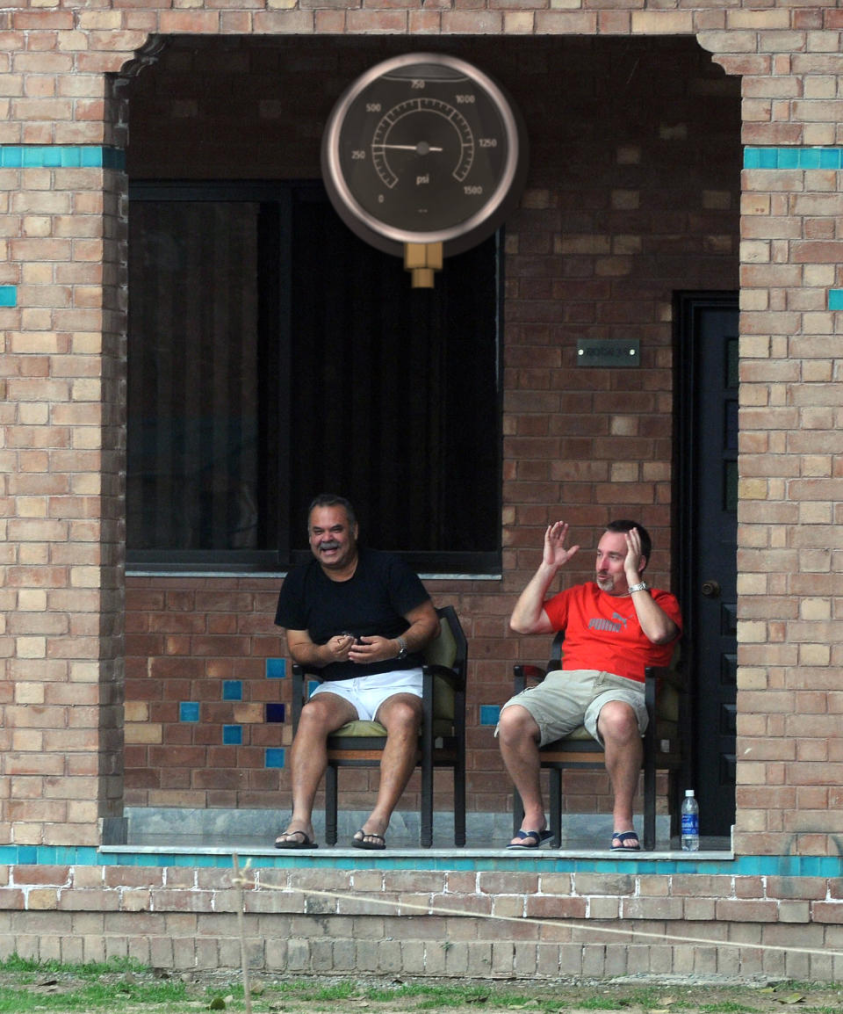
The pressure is 300; psi
